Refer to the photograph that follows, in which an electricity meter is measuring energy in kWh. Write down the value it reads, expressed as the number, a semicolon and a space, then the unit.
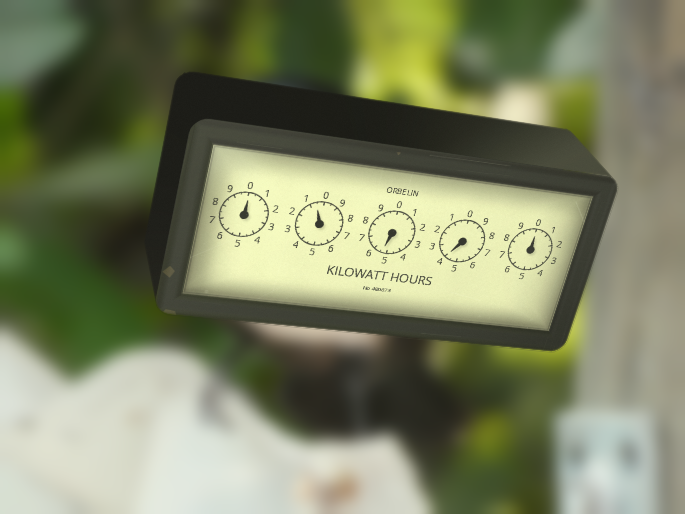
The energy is 540; kWh
